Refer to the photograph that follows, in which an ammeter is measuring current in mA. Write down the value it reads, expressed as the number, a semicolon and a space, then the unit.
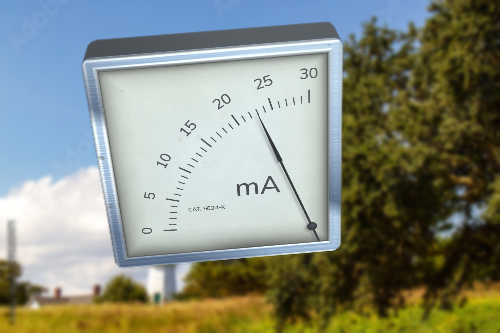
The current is 23; mA
